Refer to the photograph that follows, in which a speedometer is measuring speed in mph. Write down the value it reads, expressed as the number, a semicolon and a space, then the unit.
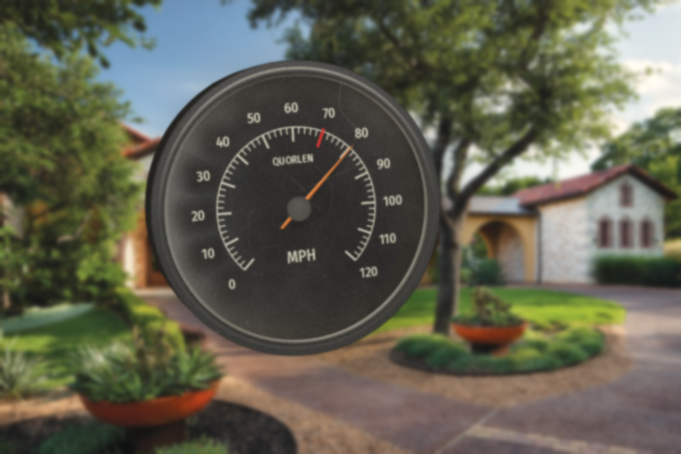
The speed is 80; mph
